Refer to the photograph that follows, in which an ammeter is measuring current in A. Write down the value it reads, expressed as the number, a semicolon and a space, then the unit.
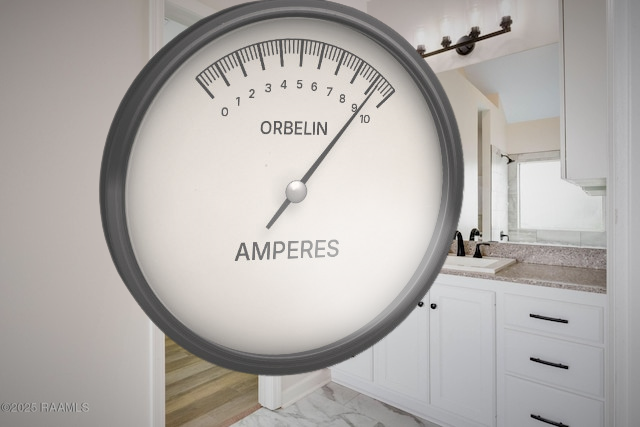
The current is 9; A
